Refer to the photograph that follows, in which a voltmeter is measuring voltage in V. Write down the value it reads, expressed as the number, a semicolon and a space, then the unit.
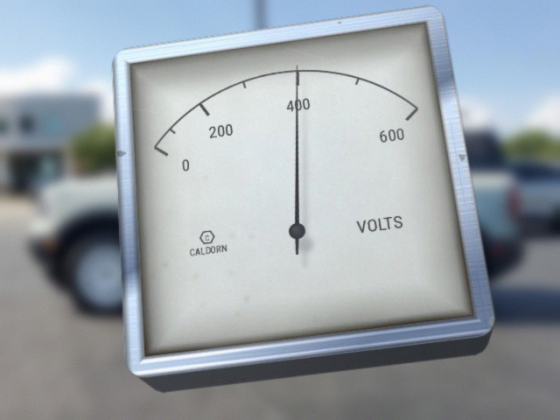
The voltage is 400; V
